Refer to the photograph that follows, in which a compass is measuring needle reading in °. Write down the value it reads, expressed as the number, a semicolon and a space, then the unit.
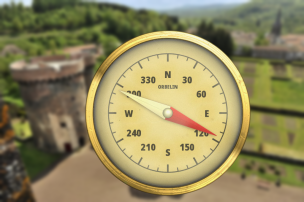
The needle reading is 115; °
